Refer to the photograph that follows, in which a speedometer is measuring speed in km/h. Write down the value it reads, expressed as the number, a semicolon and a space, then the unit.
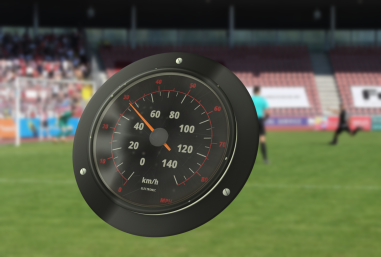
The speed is 47.5; km/h
